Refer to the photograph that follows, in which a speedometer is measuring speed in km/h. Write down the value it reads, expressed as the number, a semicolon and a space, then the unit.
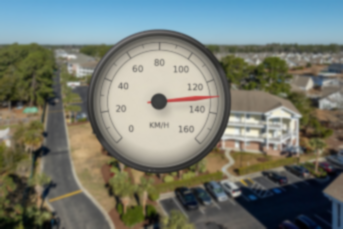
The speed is 130; km/h
